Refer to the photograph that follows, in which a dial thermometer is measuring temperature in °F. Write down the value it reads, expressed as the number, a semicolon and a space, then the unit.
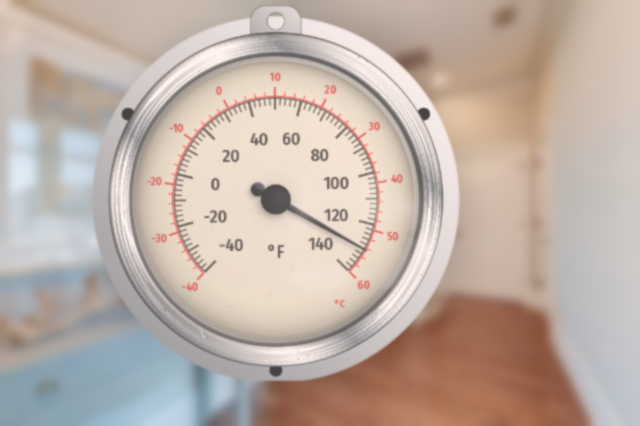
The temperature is 130; °F
